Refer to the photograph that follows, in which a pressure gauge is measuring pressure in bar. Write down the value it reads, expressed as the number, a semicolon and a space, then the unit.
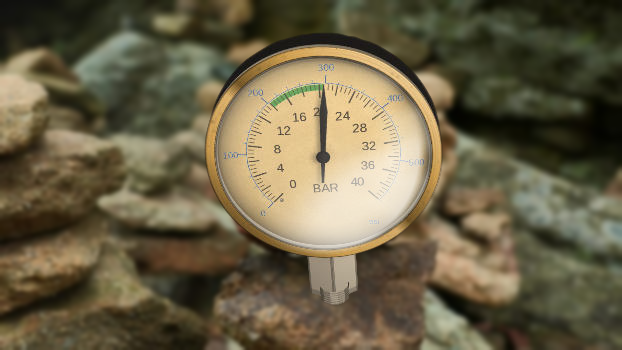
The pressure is 20.5; bar
